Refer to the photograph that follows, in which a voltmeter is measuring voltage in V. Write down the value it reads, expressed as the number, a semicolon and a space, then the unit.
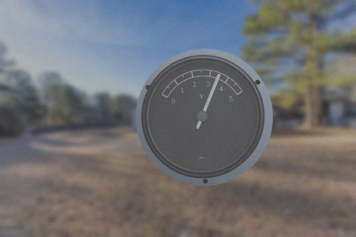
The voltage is 3.5; V
